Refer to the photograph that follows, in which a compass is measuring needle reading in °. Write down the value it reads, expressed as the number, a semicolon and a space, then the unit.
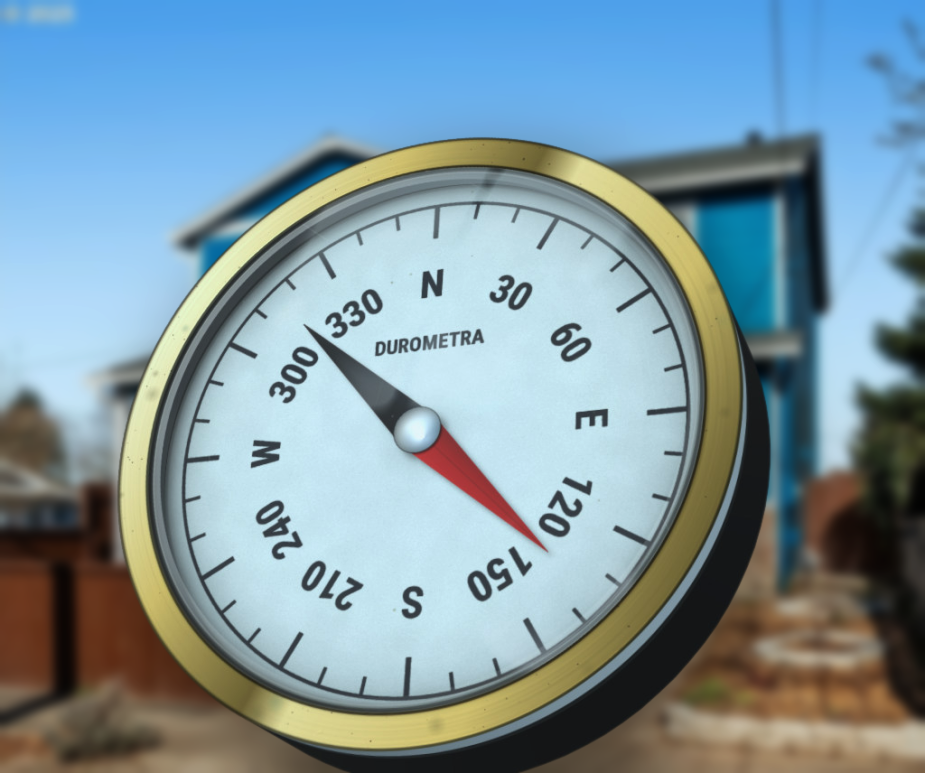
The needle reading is 135; °
